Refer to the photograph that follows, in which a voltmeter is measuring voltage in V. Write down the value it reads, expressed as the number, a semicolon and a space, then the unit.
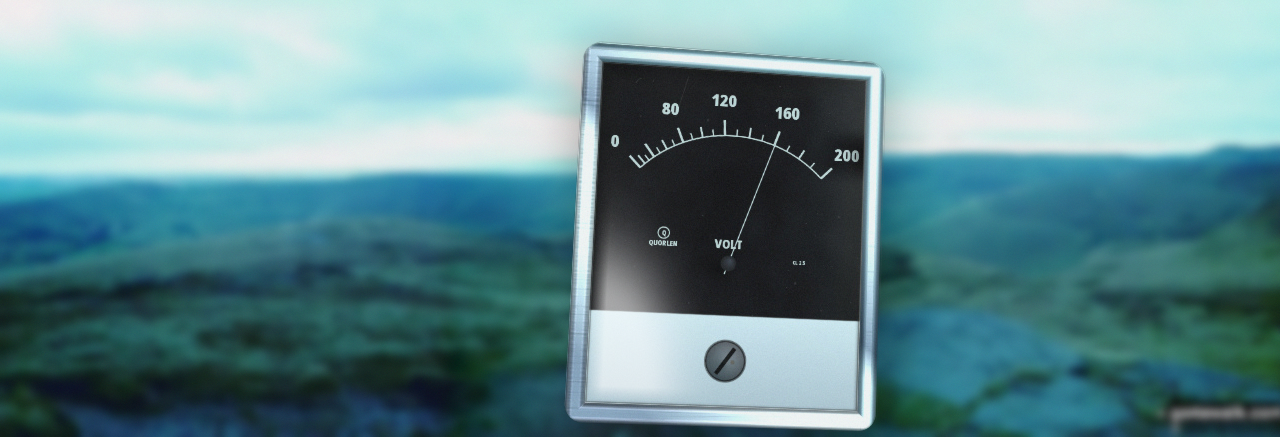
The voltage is 160; V
